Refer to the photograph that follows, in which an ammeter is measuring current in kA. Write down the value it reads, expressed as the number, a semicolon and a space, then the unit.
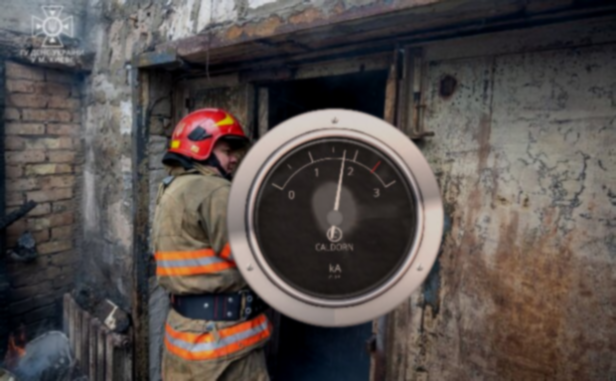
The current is 1.75; kA
